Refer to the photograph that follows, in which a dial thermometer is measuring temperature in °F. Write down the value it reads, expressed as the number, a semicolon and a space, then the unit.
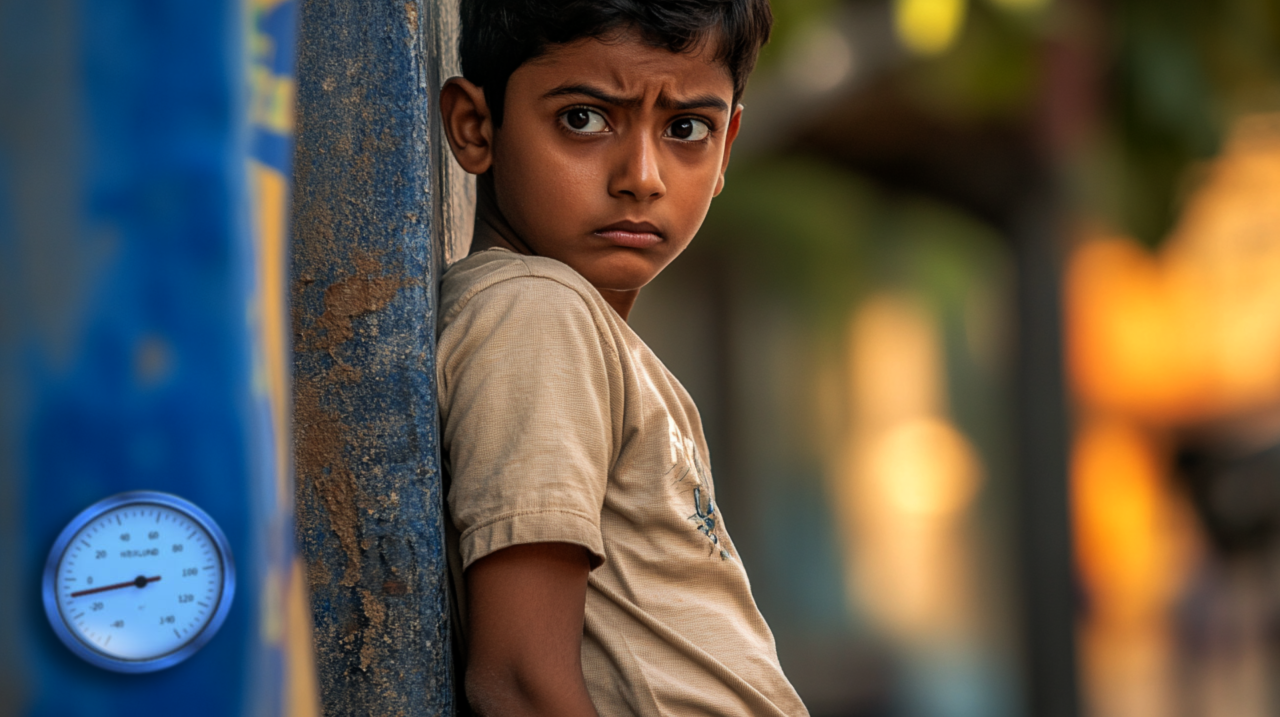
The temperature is -8; °F
